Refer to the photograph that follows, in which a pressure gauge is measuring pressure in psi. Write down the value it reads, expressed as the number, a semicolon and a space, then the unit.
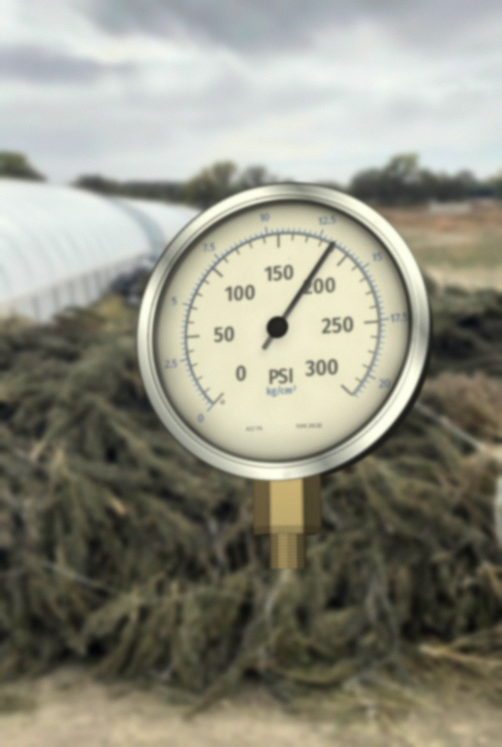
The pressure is 190; psi
